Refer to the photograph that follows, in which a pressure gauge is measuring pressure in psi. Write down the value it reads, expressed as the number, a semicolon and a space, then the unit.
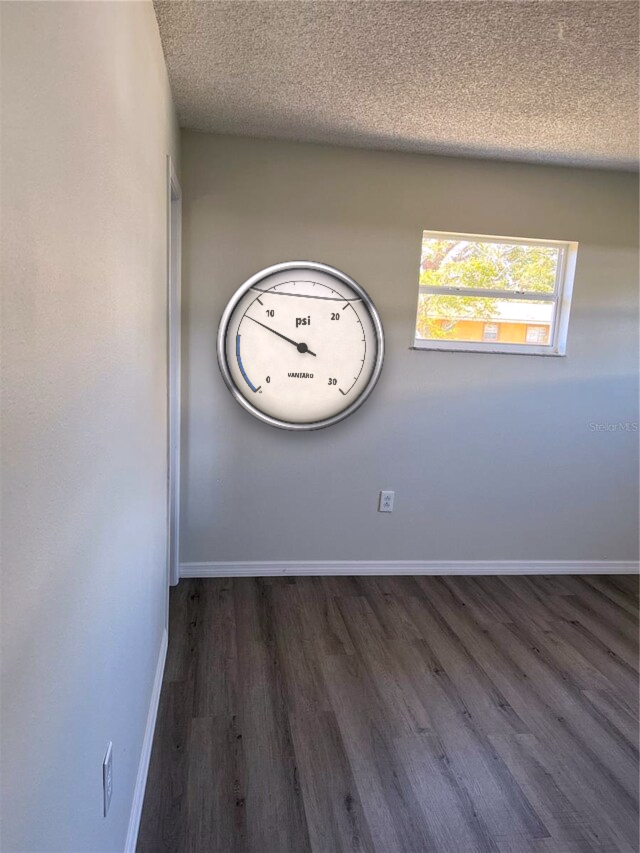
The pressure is 8; psi
